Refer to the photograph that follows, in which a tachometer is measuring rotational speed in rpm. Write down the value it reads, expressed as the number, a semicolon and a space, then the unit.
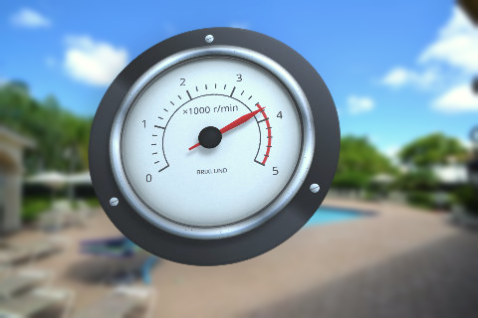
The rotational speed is 3800; rpm
